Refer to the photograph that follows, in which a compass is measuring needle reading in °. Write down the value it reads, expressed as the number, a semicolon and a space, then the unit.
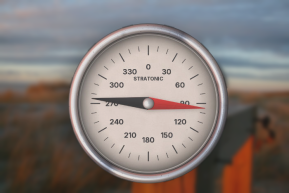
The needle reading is 95; °
